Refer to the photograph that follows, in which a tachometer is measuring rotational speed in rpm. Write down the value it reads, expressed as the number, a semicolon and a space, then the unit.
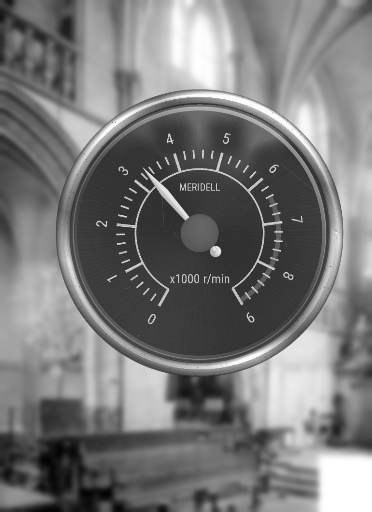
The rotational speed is 3300; rpm
